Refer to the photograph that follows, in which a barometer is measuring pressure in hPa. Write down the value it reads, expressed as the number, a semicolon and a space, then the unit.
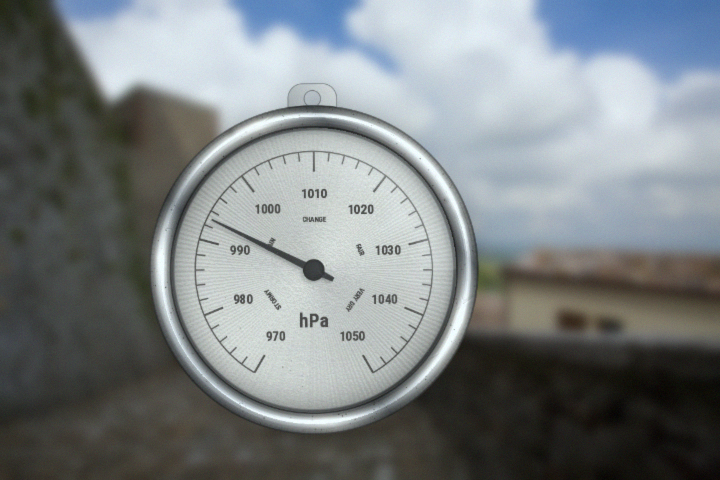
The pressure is 993; hPa
